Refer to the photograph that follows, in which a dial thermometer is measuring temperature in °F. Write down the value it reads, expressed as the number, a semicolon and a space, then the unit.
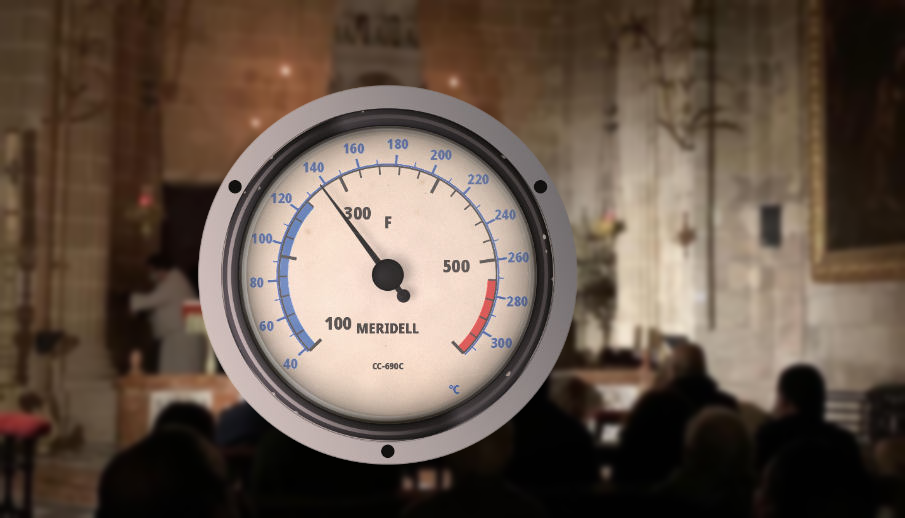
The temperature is 280; °F
